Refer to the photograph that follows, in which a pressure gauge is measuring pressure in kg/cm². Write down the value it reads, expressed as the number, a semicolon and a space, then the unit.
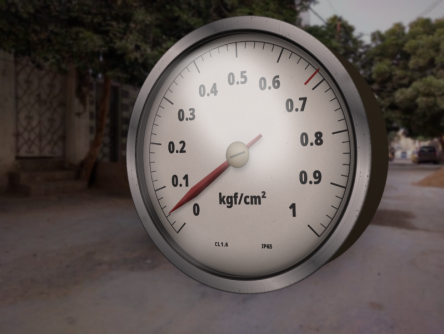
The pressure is 0.04; kg/cm²
